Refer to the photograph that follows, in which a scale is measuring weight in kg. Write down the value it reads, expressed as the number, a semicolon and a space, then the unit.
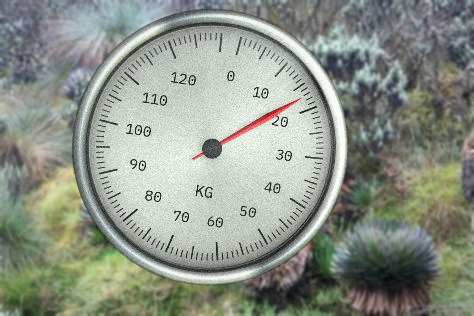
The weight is 17; kg
